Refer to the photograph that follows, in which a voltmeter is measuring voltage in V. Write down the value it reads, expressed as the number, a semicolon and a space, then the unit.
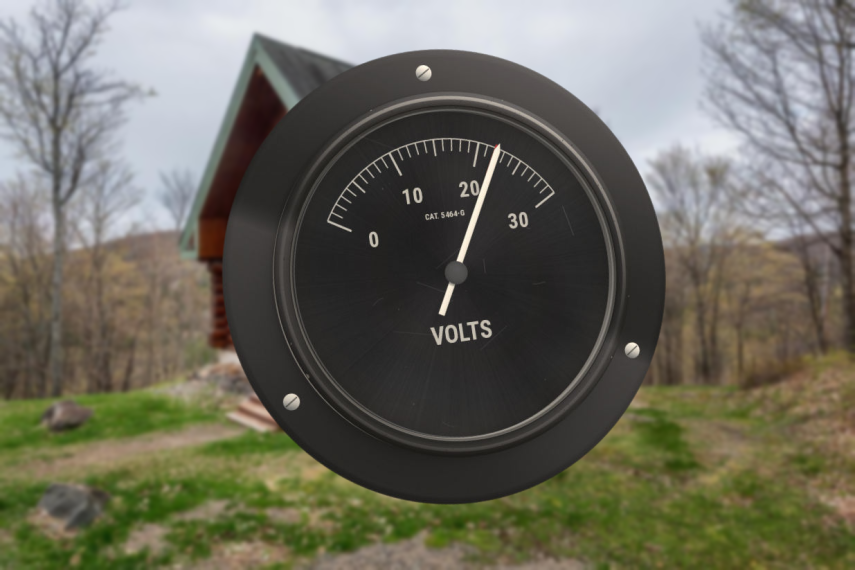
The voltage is 22; V
